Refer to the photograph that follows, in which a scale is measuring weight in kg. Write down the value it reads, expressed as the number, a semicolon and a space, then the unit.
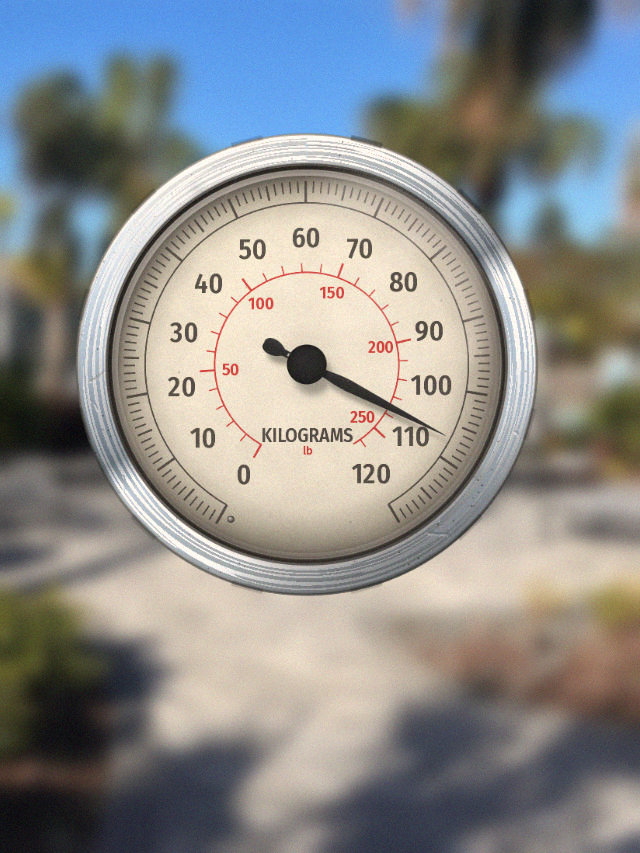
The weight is 107; kg
